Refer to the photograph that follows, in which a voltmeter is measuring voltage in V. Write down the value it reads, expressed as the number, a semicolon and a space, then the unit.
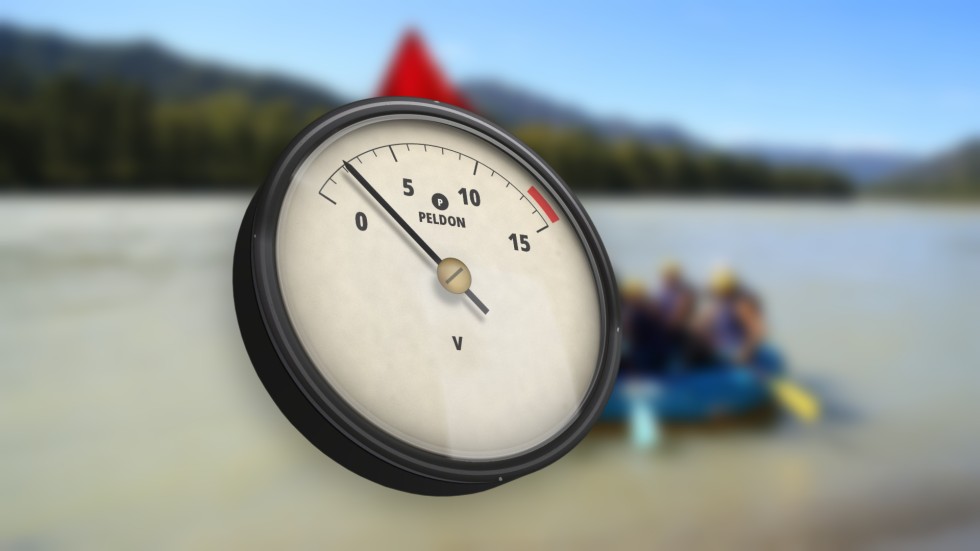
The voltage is 2; V
